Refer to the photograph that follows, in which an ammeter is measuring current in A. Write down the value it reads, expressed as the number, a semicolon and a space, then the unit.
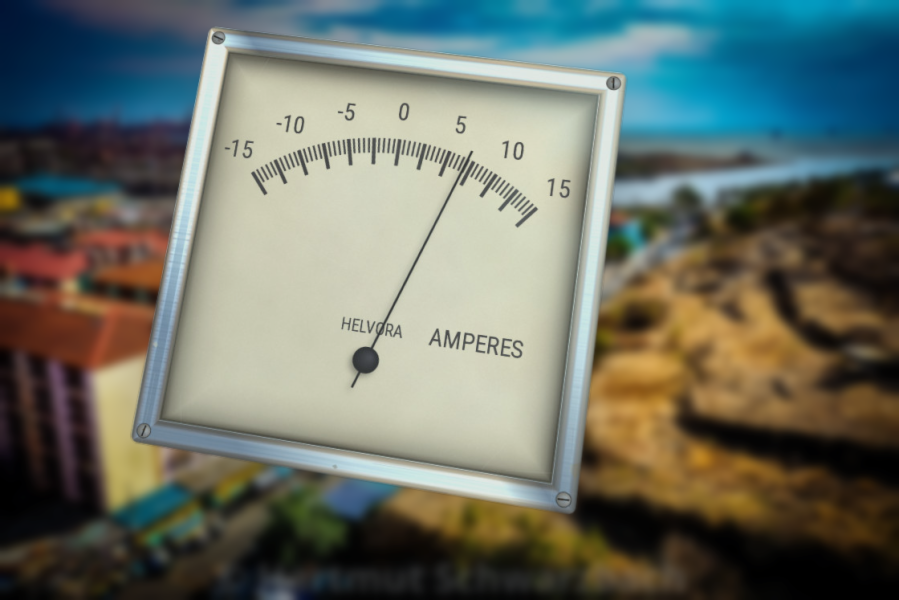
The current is 7; A
